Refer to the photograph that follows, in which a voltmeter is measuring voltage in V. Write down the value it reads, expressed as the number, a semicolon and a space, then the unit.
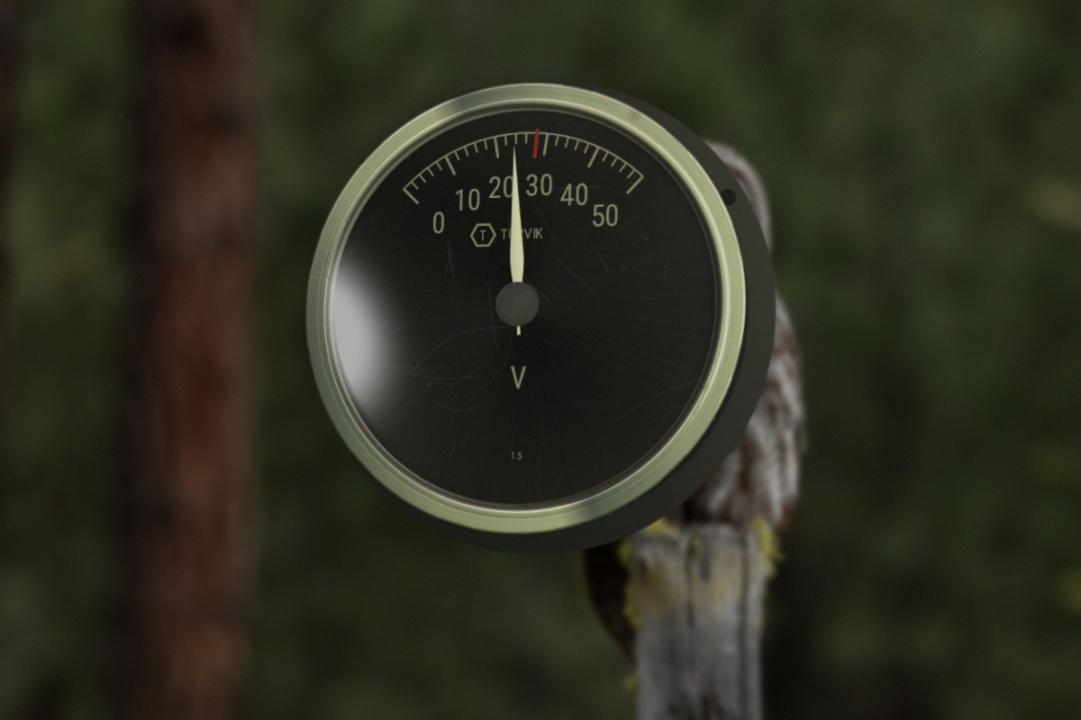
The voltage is 24; V
